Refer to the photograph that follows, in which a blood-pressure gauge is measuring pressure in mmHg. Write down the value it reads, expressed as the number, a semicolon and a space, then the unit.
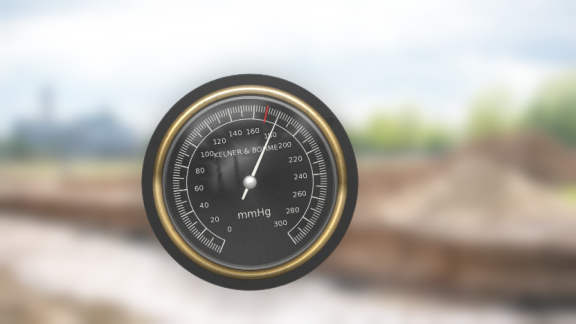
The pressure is 180; mmHg
